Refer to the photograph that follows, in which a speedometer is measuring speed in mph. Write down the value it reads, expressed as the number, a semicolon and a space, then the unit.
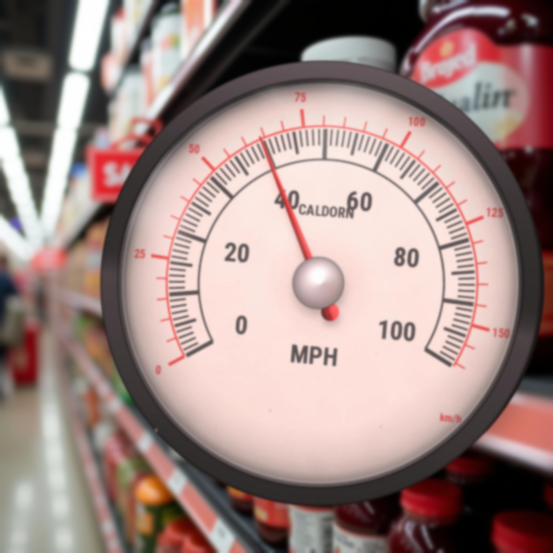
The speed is 40; mph
